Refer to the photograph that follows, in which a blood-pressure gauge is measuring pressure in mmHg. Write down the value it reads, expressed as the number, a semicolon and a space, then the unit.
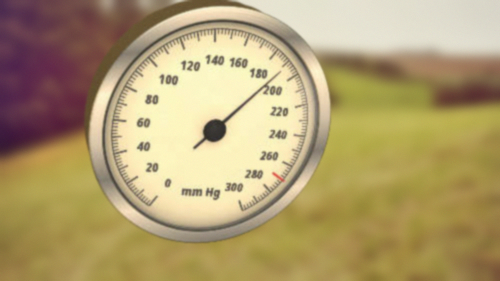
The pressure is 190; mmHg
